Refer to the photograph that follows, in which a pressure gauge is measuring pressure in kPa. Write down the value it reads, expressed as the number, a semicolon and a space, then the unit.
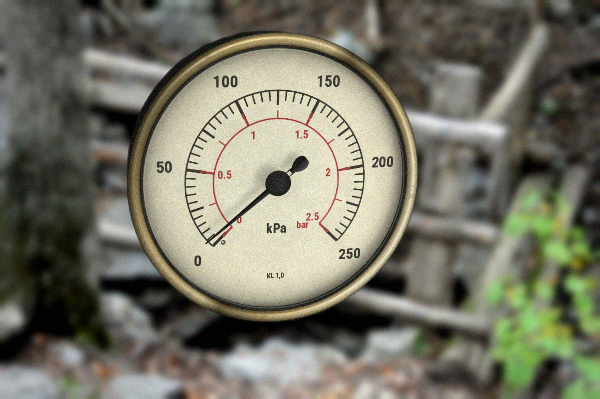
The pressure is 5; kPa
